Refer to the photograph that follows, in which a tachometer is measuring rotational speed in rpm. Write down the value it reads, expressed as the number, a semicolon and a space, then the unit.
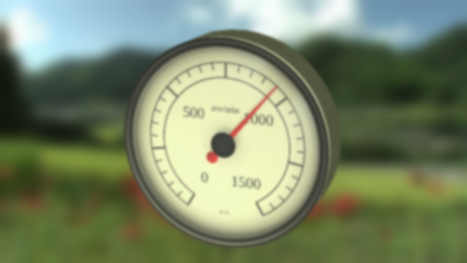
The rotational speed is 950; rpm
